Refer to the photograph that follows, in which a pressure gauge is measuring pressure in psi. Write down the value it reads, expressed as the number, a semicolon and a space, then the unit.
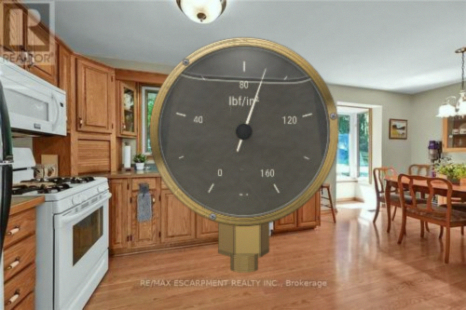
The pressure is 90; psi
